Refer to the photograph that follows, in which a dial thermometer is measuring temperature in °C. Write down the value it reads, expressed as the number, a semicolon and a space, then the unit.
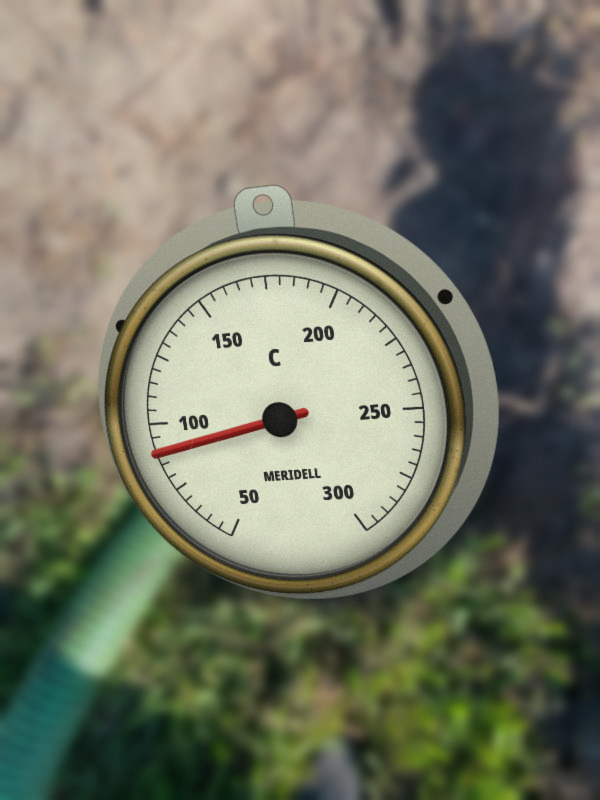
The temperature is 90; °C
